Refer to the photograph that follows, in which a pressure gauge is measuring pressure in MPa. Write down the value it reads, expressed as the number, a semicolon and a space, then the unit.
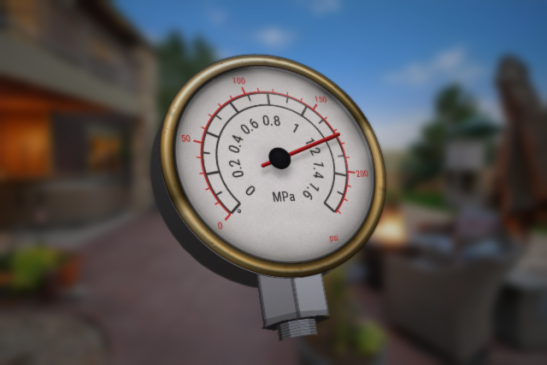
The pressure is 1.2; MPa
